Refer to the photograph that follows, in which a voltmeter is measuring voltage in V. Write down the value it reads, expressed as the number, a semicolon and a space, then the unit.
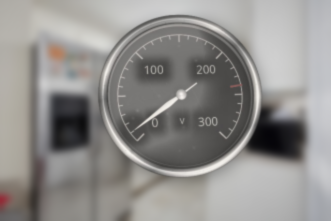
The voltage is 10; V
